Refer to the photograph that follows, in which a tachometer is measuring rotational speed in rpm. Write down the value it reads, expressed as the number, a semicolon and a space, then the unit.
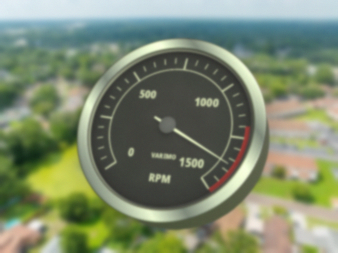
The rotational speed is 1375; rpm
